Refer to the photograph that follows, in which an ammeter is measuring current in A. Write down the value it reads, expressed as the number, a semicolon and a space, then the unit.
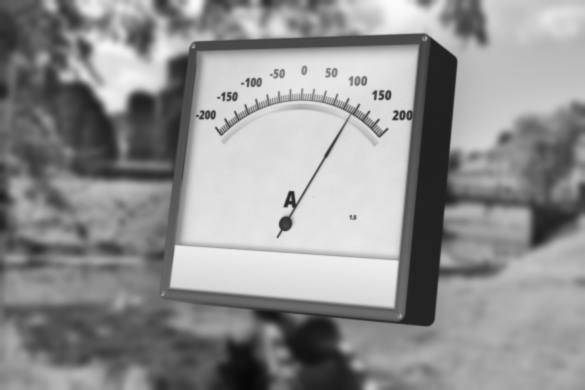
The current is 125; A
